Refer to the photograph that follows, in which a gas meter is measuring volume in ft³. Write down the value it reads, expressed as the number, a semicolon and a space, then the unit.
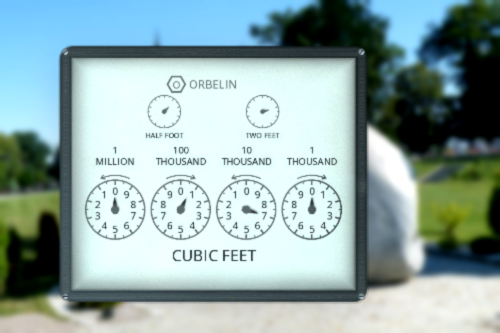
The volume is 7000; ft³
